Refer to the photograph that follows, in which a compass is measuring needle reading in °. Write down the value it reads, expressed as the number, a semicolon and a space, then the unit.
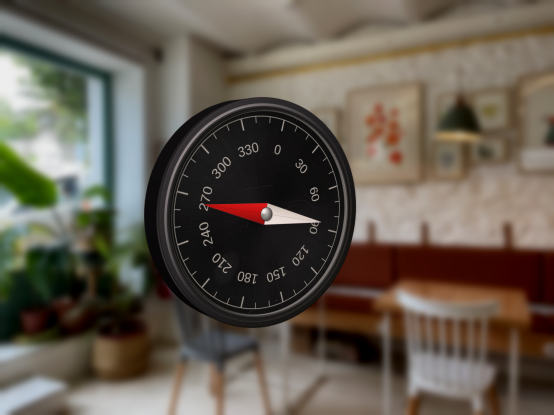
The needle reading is 265; °
